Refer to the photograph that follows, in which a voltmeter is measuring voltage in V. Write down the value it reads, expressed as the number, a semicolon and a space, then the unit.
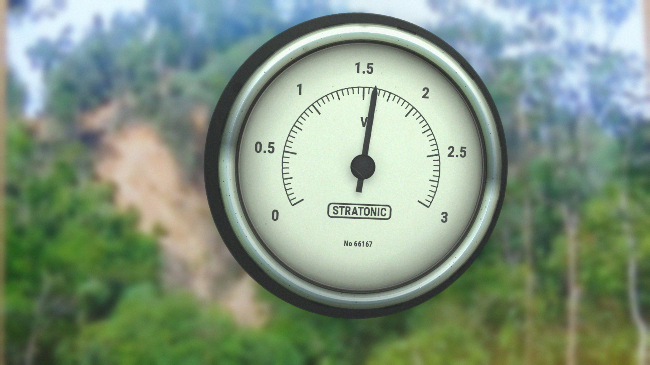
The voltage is 1.6; V
